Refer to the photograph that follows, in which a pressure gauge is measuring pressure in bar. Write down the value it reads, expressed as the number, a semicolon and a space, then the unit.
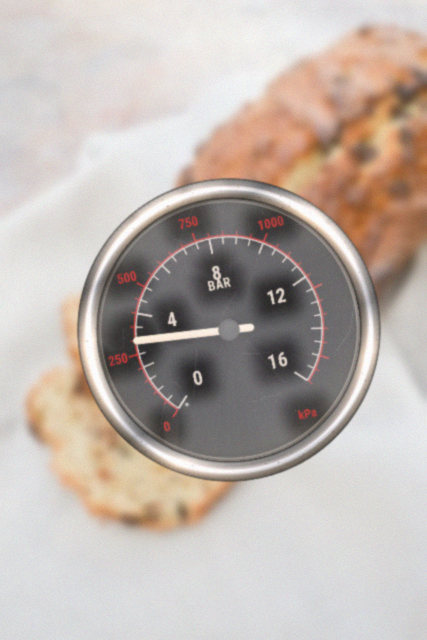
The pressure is 3; bar
